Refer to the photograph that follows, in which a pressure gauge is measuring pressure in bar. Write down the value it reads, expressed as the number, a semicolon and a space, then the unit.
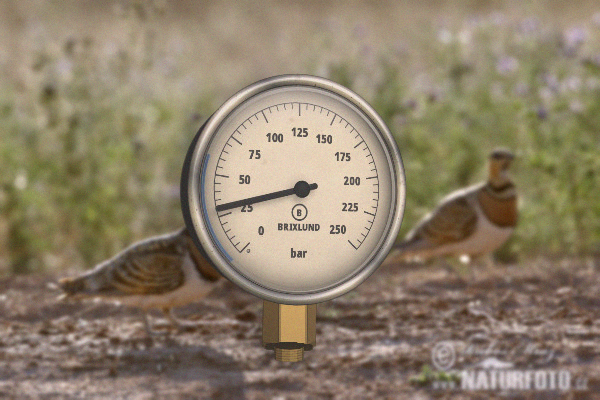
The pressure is 30; bar
